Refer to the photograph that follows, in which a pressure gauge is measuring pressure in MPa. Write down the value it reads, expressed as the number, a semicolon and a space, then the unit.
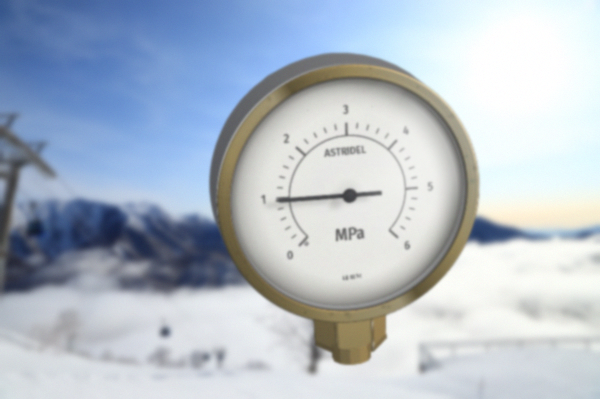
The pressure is 1; MPa
